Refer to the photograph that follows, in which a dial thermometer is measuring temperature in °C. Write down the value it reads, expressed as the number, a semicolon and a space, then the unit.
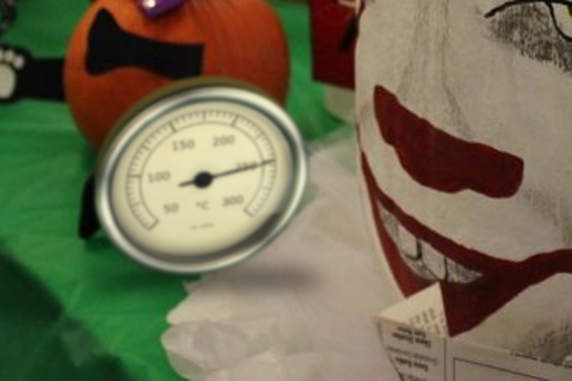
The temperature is 250; °C
